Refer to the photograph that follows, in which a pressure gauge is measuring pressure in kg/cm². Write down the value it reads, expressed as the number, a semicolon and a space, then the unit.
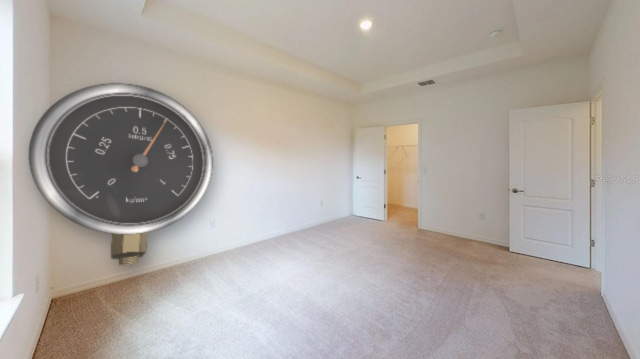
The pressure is 0.6; kg/cm²
